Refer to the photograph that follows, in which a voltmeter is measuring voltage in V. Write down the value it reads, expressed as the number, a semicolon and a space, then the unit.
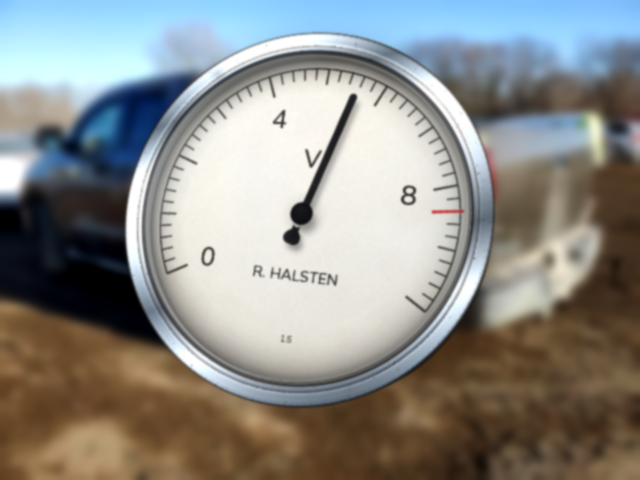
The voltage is 5.6; V
